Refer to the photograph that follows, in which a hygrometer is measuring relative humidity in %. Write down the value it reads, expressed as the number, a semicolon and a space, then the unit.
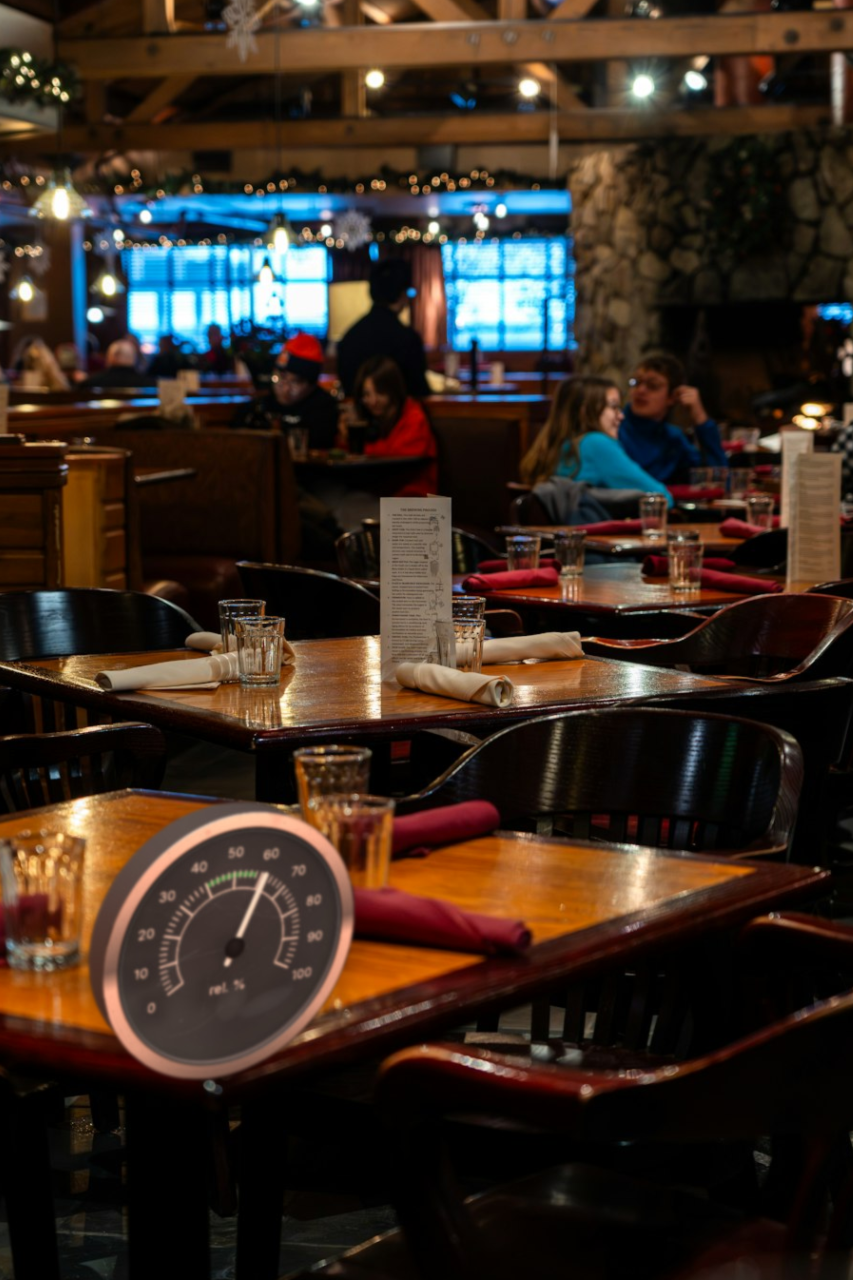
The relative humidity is 60; %
